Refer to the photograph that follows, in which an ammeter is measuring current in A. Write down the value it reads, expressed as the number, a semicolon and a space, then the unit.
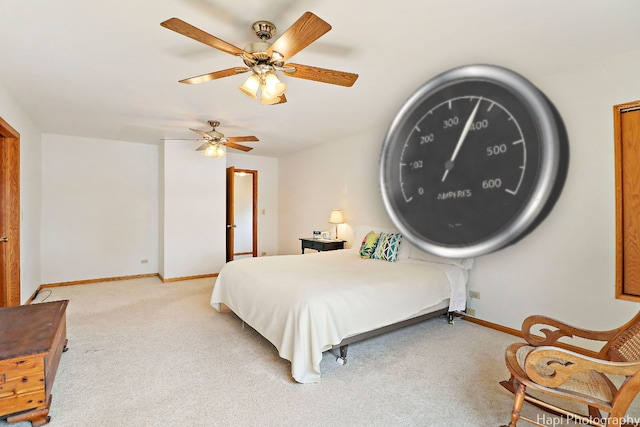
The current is 375; A
